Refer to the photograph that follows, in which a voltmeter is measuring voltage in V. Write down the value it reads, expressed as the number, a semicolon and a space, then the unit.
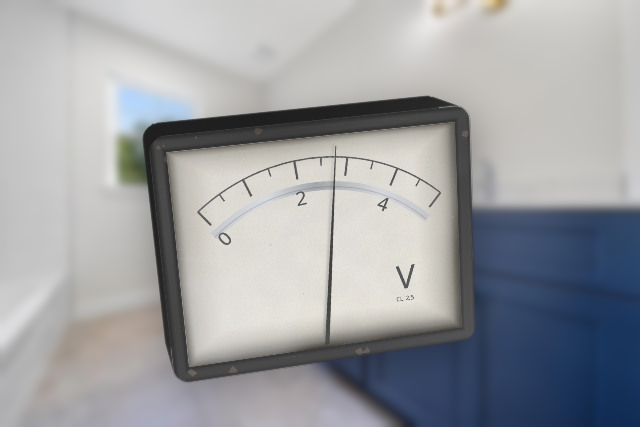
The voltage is 2.75; V
